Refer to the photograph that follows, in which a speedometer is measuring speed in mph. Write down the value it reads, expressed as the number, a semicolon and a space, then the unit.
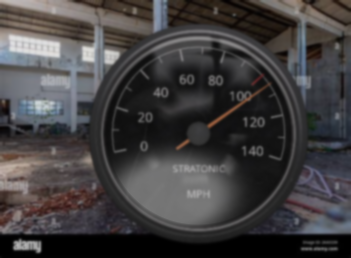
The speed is 105; mph
